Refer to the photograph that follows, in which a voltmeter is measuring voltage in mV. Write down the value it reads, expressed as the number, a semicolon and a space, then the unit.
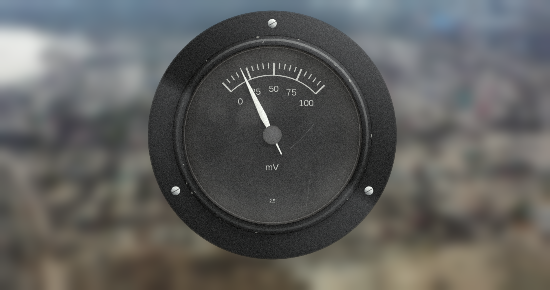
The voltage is 20; mV
